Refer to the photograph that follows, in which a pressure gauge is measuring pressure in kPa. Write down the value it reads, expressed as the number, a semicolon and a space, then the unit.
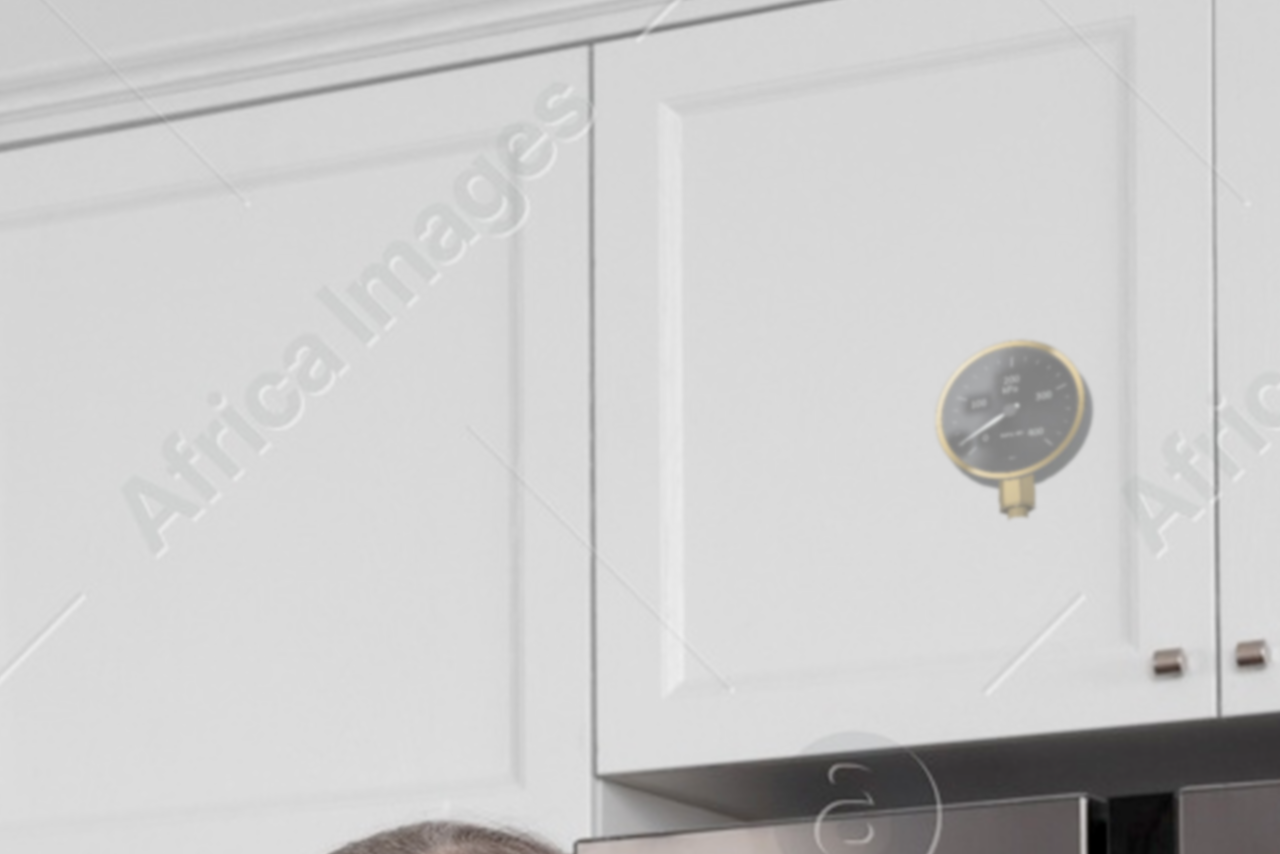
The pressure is 20; kPa
